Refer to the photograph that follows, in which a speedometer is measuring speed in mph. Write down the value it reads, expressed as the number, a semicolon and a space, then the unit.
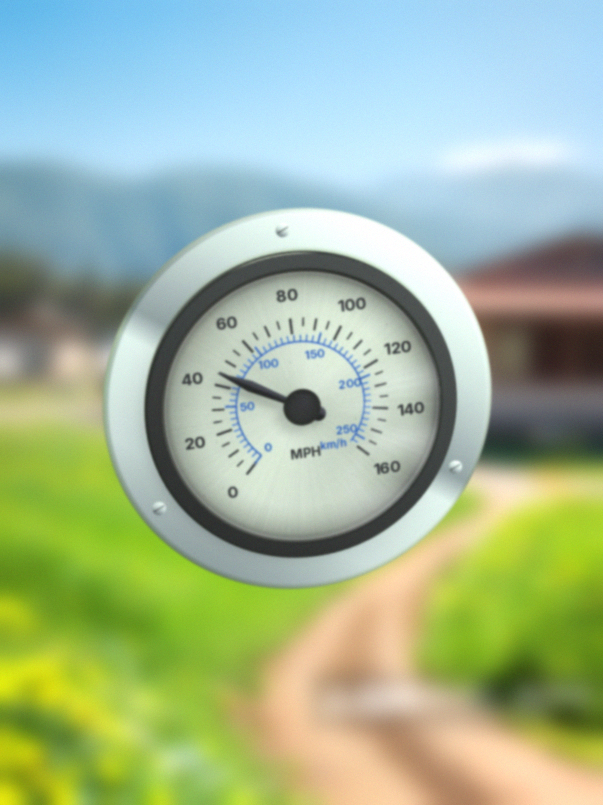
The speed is 45; mph
